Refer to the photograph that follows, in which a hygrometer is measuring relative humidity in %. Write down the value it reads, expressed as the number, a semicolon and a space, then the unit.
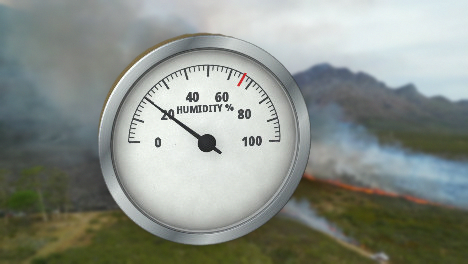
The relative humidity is 20; %
